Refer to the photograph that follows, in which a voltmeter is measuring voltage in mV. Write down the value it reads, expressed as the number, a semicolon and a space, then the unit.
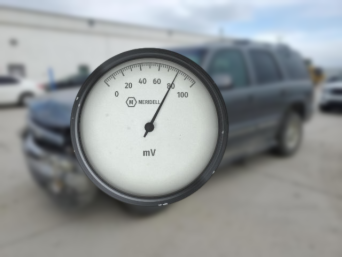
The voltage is 80; mV
